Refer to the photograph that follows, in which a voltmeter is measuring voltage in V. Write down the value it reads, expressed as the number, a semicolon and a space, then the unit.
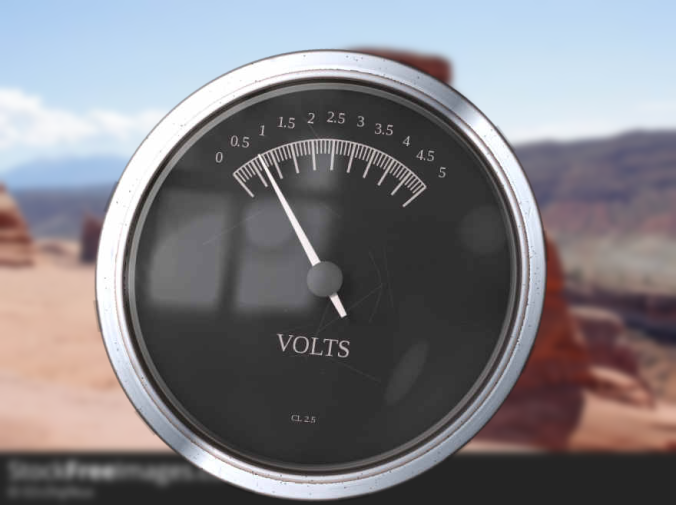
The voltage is 0.7; V
